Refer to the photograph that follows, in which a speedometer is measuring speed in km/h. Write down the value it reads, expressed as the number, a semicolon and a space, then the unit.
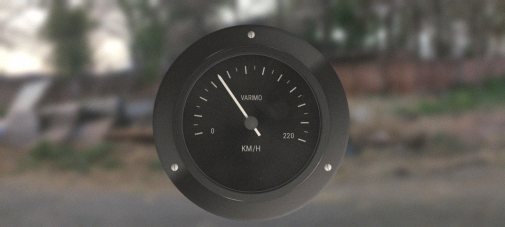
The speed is 70; km/h
